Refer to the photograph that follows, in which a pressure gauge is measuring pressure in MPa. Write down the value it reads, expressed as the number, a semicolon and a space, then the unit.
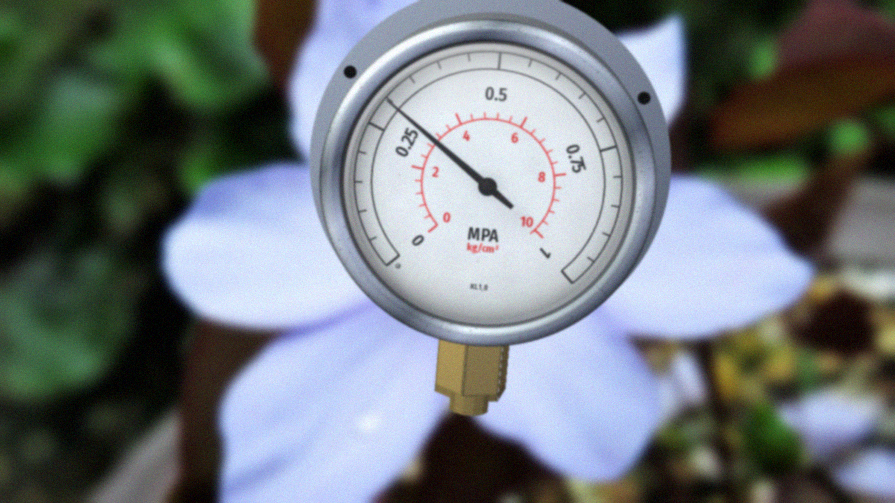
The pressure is 0.3; MPa
